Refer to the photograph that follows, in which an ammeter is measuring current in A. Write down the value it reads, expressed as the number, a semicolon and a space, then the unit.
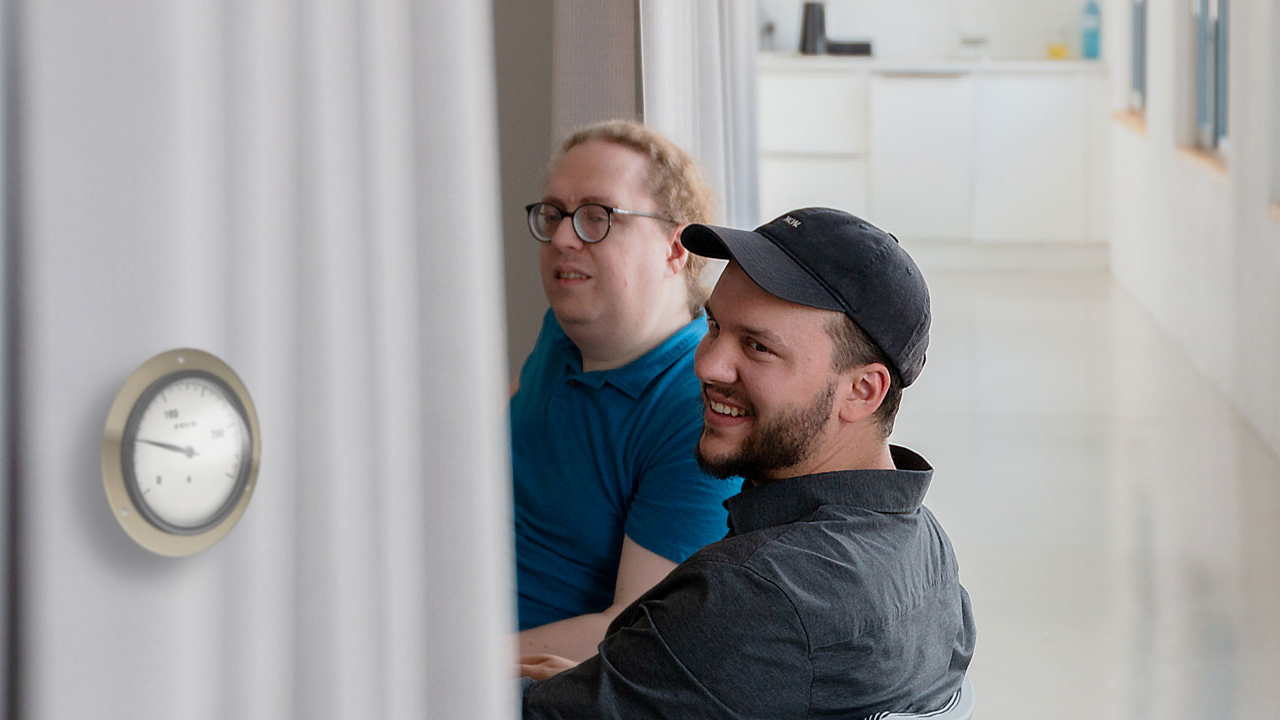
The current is 50; A
